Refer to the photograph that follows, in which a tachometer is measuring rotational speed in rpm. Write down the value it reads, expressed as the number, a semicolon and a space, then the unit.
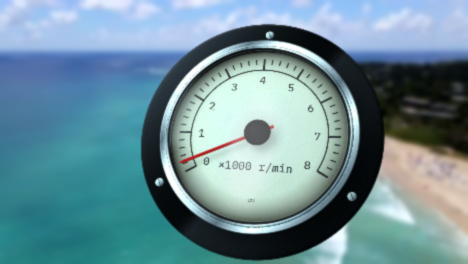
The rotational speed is 200; rpm
